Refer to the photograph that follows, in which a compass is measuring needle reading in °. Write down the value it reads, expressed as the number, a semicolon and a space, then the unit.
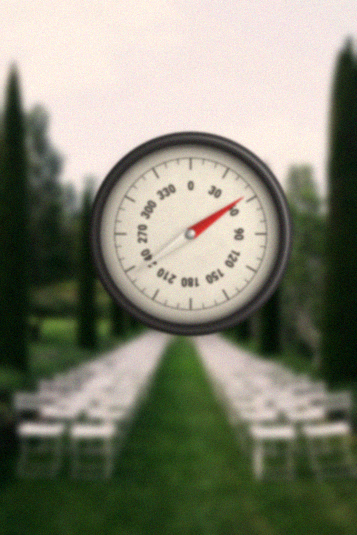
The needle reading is 55; °
